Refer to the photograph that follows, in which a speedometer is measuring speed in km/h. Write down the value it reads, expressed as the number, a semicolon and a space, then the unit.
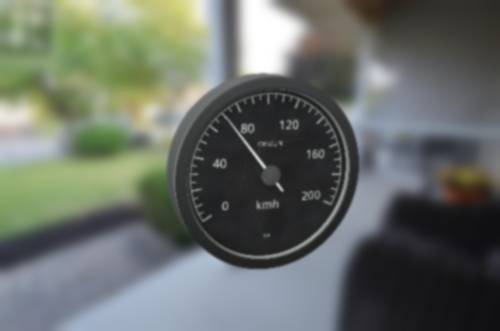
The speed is 70; km/h
